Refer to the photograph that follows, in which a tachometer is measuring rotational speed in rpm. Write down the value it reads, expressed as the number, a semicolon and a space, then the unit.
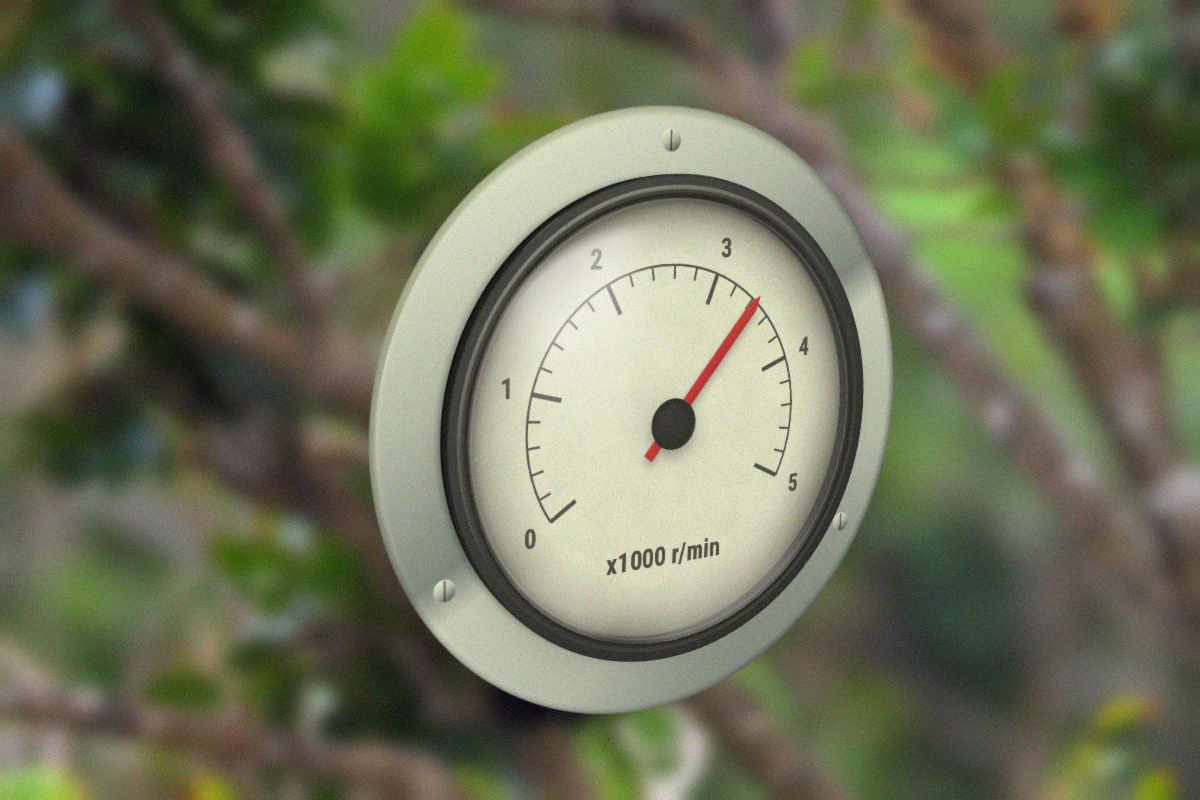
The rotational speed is 3400; rpm
